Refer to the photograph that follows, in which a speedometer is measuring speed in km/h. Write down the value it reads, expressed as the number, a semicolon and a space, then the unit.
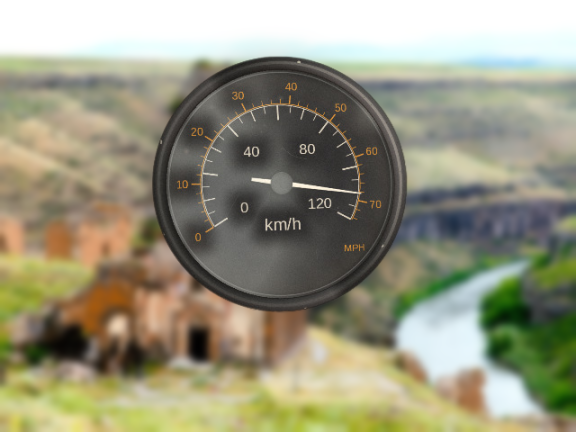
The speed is 110; km/h
